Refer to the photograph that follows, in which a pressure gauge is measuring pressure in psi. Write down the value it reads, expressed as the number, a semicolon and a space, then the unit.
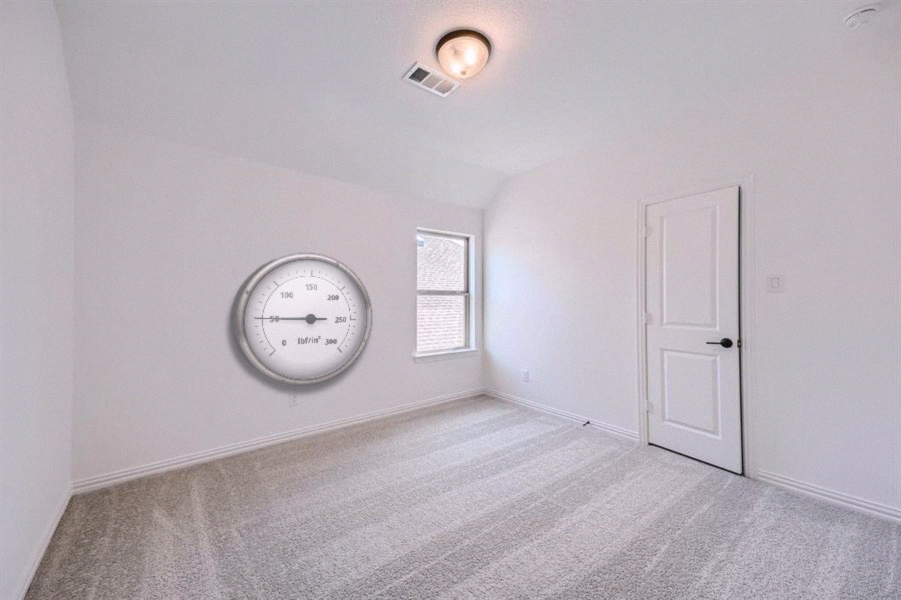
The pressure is 50; psi
